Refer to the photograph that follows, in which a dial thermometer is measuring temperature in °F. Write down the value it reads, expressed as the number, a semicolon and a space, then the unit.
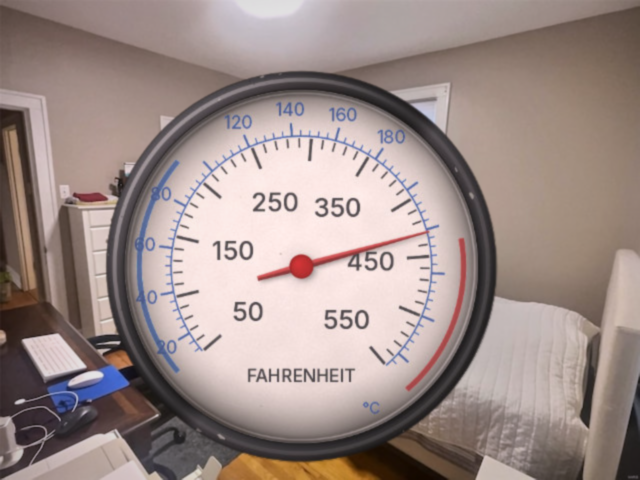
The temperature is 430; °F
